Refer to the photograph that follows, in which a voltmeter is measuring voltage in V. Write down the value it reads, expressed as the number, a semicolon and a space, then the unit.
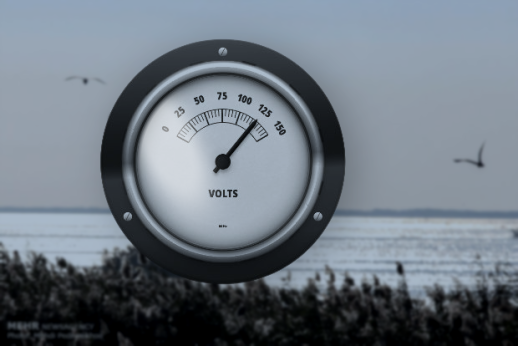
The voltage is 125; V
